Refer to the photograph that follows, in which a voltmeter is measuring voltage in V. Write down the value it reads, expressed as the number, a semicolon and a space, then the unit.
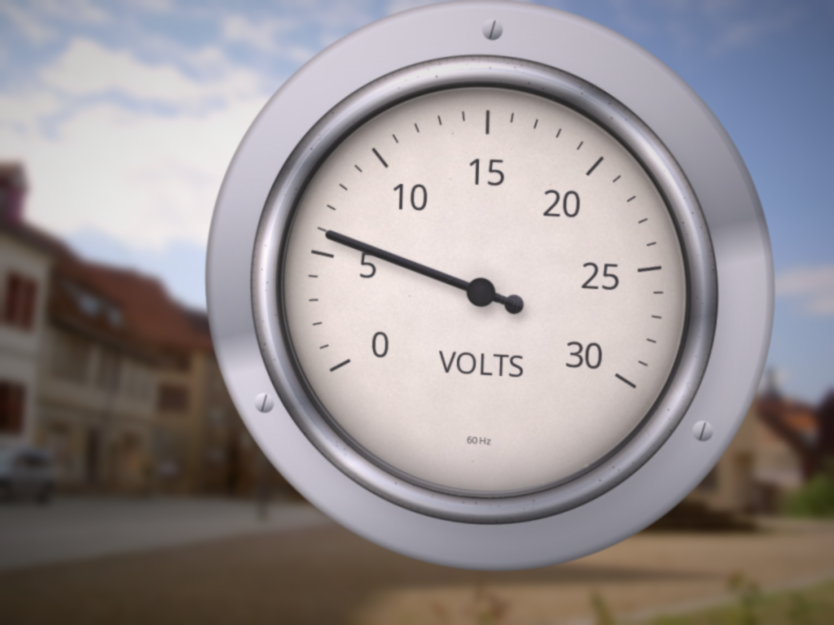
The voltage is 6; V
